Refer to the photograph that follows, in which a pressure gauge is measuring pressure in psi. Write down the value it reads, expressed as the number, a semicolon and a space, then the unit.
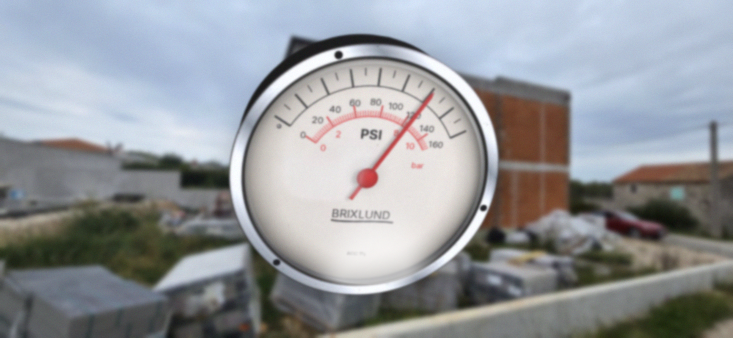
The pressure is 120; psi
